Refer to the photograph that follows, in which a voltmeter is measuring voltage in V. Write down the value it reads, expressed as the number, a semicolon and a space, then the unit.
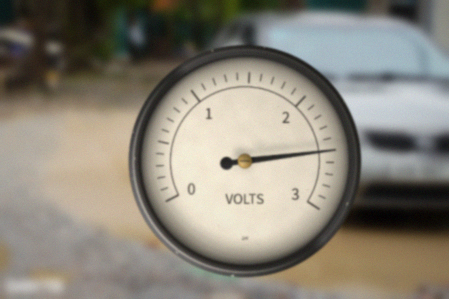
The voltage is 2.5; V
